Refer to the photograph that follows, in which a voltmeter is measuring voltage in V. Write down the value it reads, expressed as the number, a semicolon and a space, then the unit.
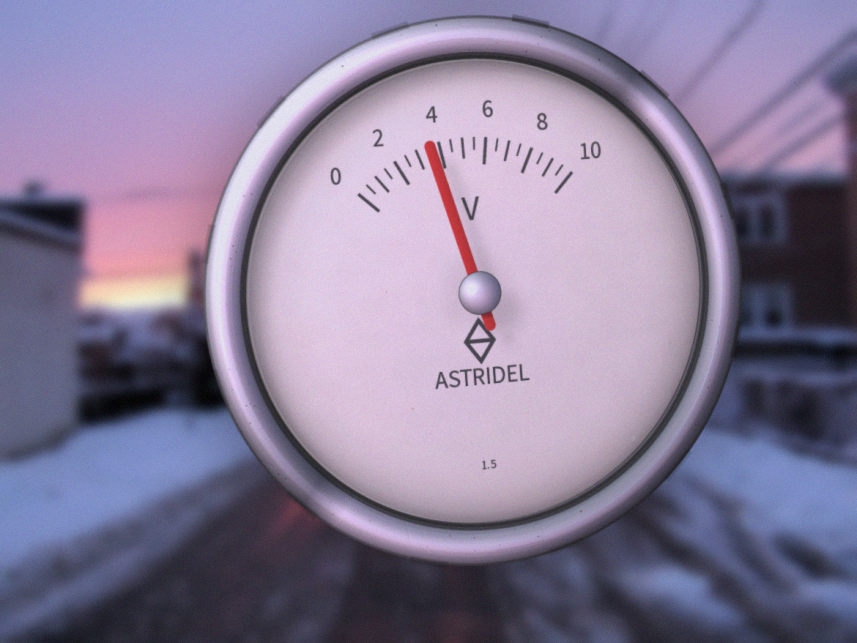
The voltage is 3.5; V
